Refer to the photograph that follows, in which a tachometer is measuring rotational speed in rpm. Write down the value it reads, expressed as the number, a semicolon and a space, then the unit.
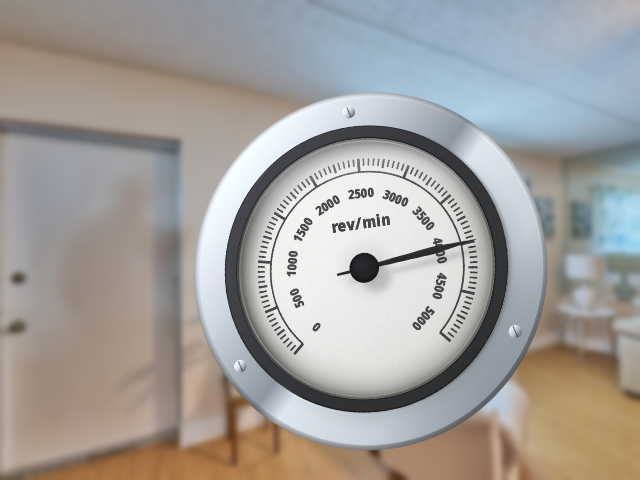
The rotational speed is 4000; rpm
